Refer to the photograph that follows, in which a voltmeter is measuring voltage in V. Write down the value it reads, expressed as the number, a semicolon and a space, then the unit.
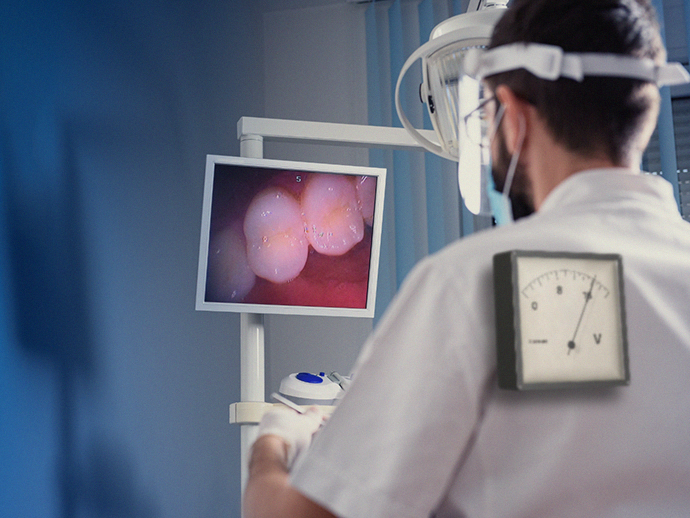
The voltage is 16; V
